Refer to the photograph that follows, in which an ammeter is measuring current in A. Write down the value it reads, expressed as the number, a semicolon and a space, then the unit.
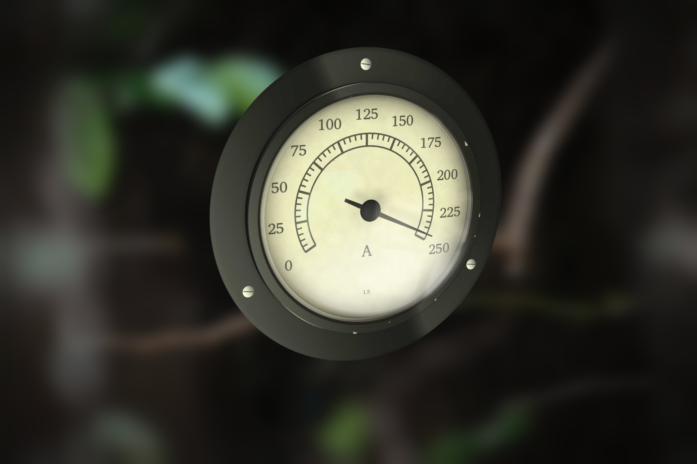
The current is 245; A
